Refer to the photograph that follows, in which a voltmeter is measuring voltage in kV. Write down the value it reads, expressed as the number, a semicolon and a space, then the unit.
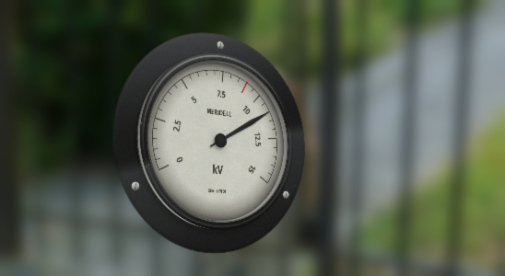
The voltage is 11; kV
